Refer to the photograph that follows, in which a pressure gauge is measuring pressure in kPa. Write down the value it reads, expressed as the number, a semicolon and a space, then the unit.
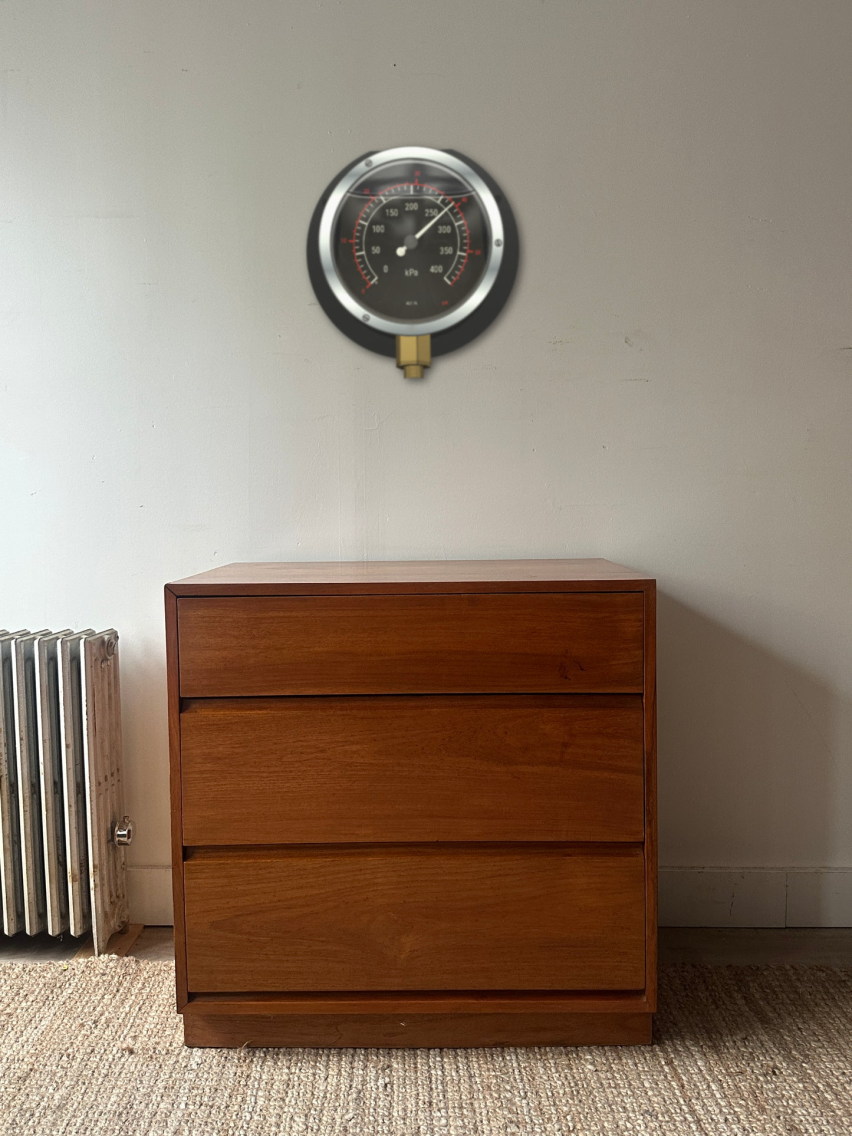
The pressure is 270; kPa
